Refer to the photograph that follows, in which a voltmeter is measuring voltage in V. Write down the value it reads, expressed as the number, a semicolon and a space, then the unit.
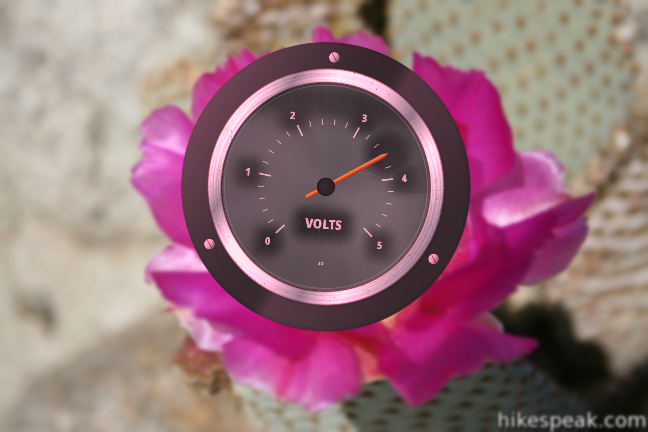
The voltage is 3.6; V
